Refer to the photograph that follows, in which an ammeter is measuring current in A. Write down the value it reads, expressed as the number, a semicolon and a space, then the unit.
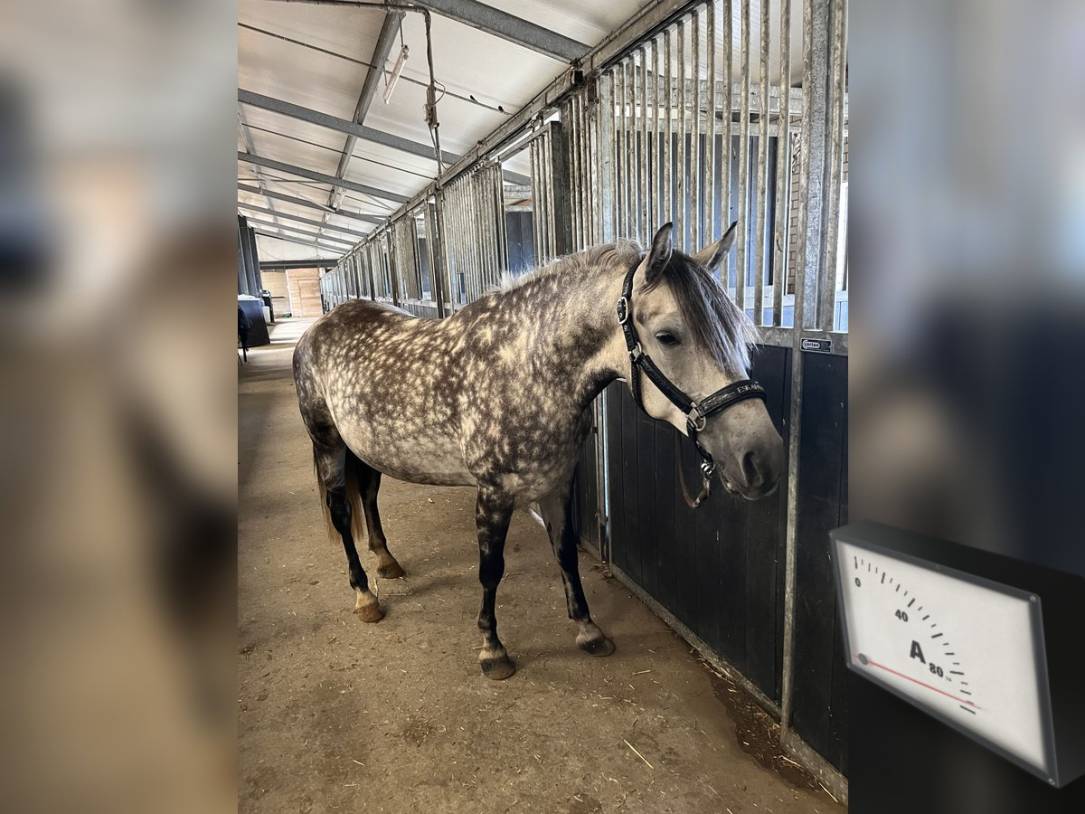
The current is 95; A
